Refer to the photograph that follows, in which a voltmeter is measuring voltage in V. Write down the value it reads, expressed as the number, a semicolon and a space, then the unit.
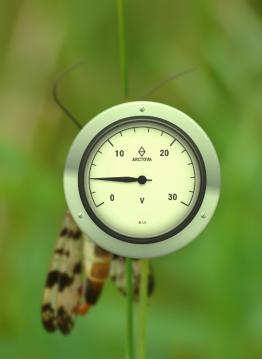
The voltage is 4; V
